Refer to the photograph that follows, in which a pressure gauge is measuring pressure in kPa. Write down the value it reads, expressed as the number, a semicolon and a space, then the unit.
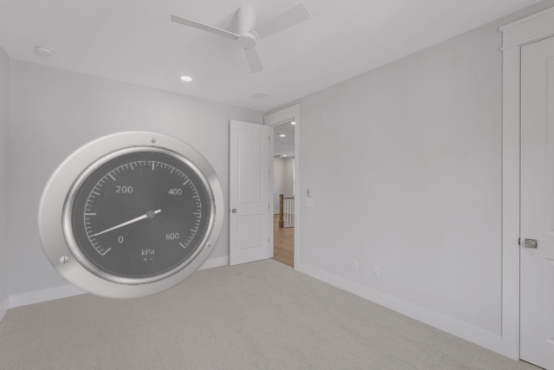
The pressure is 50; kPa
